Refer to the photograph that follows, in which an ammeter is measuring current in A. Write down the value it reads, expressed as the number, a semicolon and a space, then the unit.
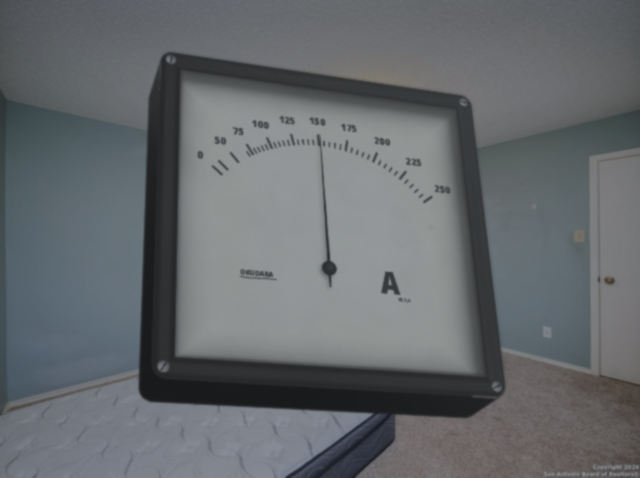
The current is 150; A
